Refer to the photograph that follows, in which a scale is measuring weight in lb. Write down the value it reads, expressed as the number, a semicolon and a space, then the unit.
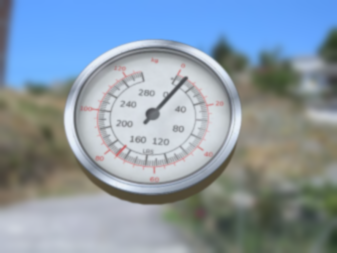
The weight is 10; lb
